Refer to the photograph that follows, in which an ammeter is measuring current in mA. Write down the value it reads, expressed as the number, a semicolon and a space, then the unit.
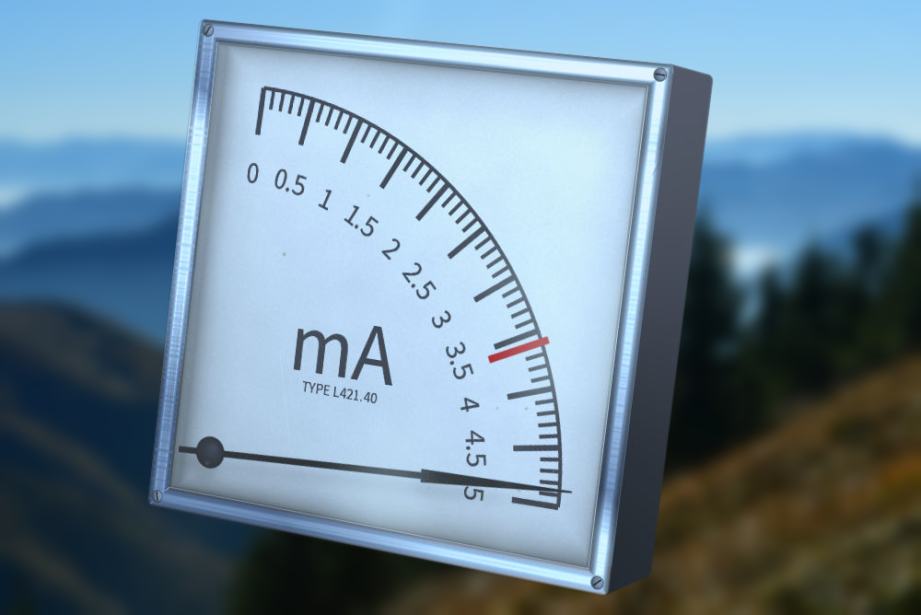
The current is 4.85; mA
